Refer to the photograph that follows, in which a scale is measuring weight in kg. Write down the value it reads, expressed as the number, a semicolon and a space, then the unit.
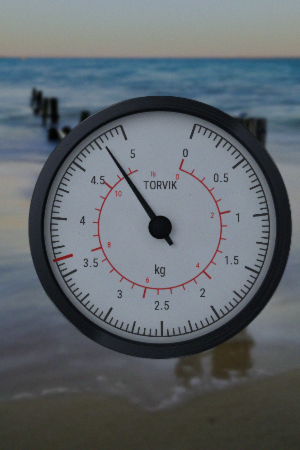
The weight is 4.8; kg
